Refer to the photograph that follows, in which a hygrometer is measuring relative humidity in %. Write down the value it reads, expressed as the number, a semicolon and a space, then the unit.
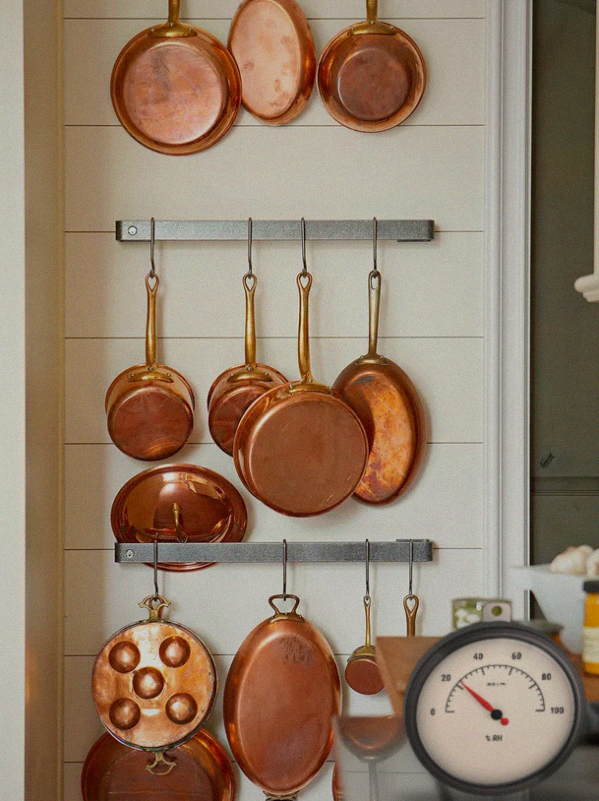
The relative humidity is 24; %
